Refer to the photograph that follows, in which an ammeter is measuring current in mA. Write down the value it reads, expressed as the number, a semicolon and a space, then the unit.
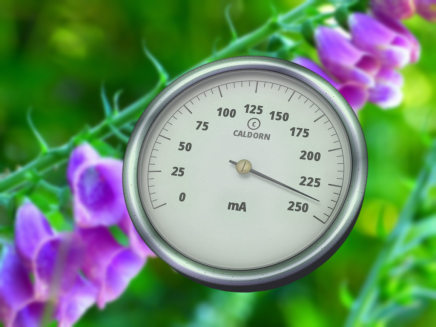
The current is 240; mA
